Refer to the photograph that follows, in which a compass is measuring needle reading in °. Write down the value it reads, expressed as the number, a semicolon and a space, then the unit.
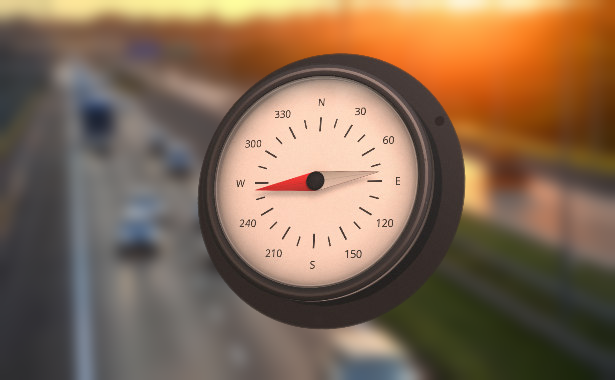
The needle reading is 262.5; °
